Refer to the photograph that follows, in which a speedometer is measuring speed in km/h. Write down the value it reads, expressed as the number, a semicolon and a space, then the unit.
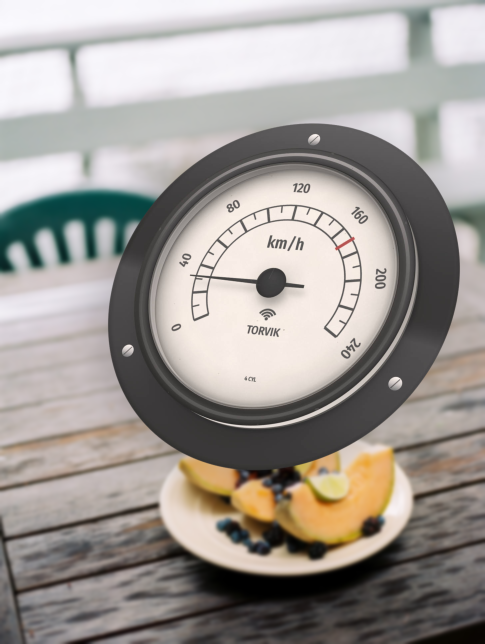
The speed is 30; km/h
